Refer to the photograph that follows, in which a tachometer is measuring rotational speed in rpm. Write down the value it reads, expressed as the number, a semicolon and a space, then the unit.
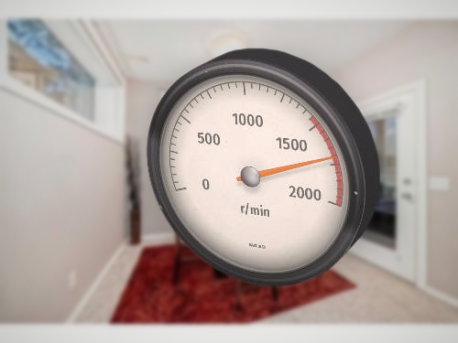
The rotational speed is 1700; rpm
